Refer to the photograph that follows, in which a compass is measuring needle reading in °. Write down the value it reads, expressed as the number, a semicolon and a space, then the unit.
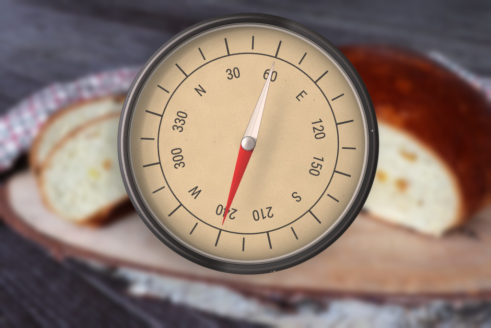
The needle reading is 240; °
